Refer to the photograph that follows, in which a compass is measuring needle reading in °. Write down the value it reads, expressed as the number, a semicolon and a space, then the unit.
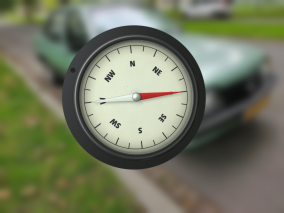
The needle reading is 90; °
